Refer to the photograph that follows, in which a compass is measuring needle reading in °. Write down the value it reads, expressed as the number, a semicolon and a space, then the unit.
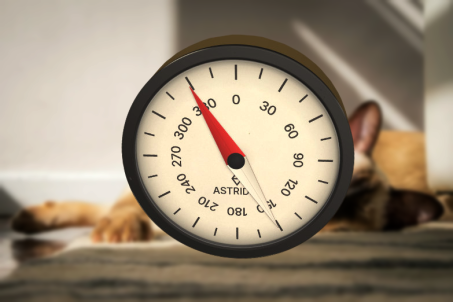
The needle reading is 330; °
